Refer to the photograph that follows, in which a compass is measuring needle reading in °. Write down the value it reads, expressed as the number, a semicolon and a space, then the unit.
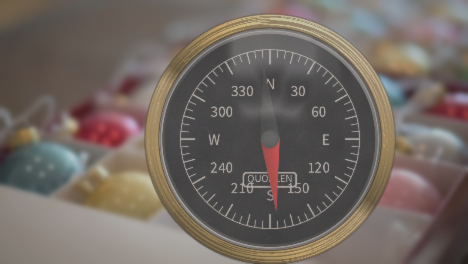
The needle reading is 175; °
